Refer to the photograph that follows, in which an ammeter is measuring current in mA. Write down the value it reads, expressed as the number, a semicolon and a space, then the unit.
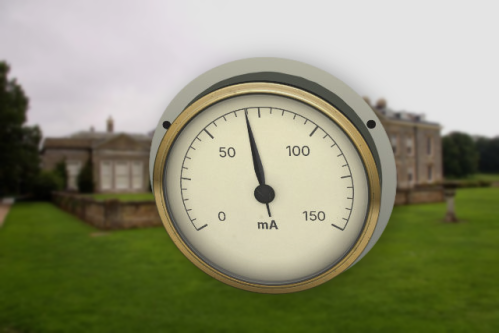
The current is 70; mA
